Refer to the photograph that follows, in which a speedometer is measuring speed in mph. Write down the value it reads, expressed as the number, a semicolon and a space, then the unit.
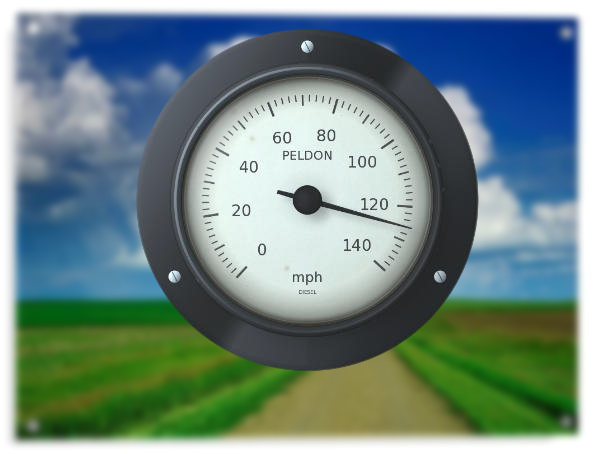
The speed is 126; mph
